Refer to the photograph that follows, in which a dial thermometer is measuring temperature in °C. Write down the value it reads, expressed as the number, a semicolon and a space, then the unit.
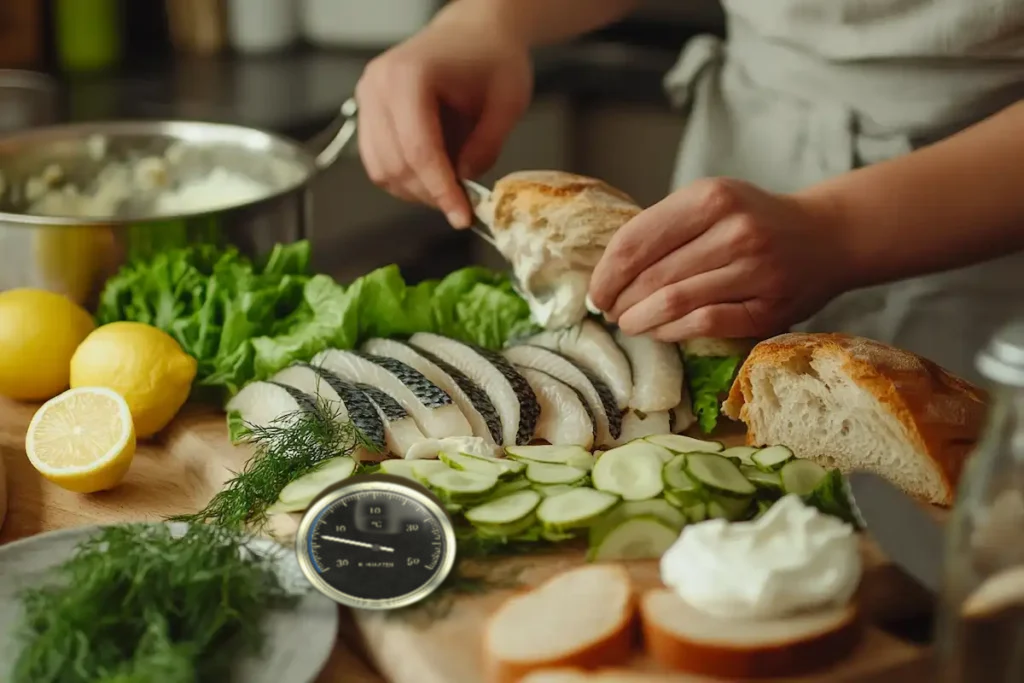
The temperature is -15; °C
